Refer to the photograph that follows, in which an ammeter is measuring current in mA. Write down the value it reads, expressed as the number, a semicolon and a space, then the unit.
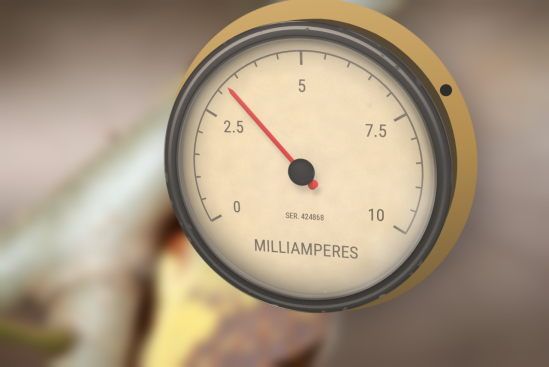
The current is 3.25; mA
